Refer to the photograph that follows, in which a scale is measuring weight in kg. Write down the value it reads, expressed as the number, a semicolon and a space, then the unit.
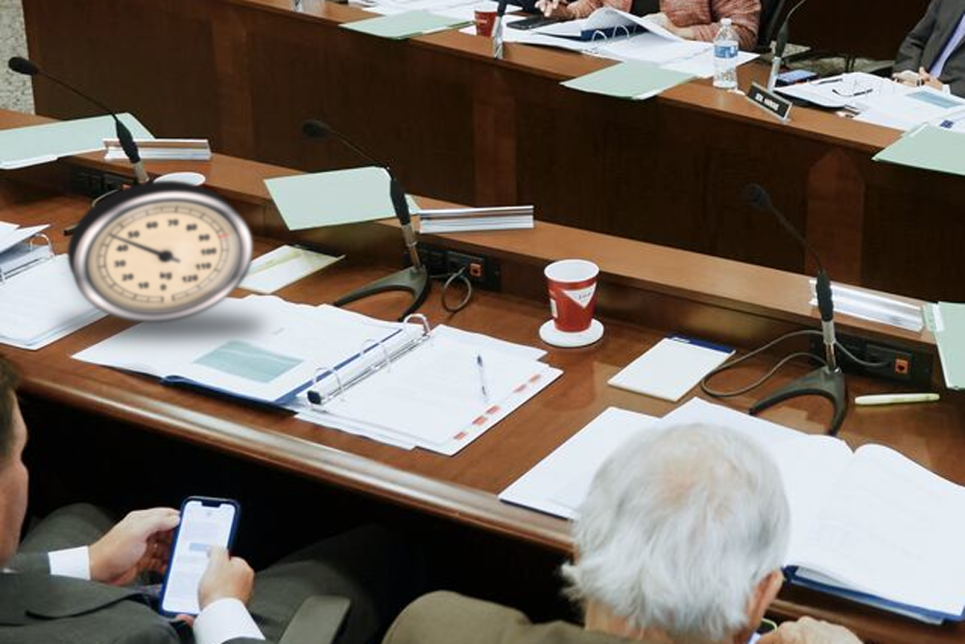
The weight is 45; kg
